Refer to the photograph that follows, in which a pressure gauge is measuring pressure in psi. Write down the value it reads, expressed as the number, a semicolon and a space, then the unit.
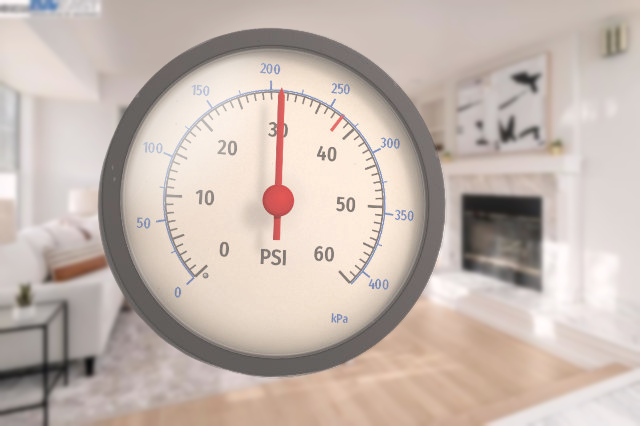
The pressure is 30; psi
